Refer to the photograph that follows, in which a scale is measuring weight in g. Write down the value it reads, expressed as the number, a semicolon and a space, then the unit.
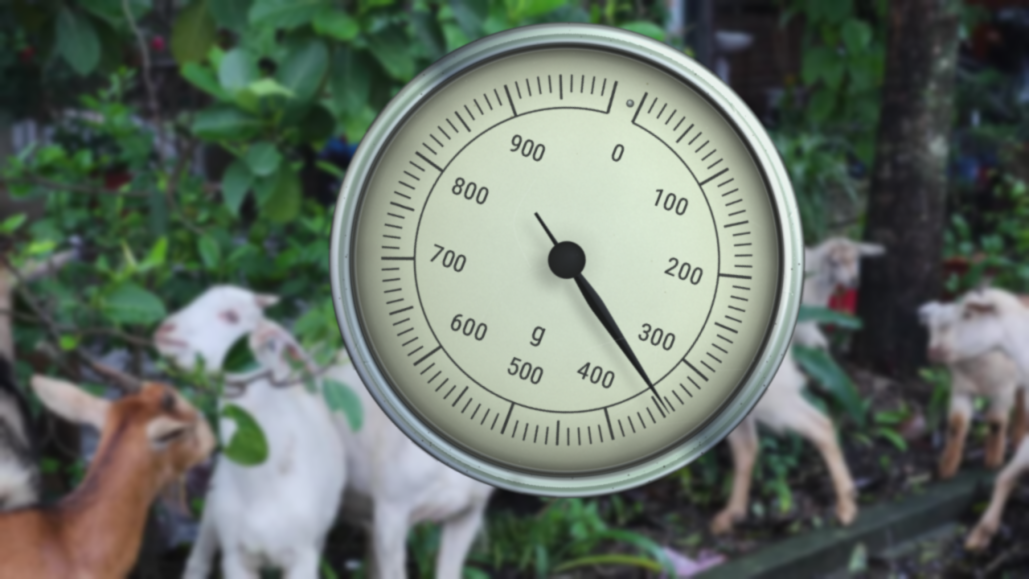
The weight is 345; g
